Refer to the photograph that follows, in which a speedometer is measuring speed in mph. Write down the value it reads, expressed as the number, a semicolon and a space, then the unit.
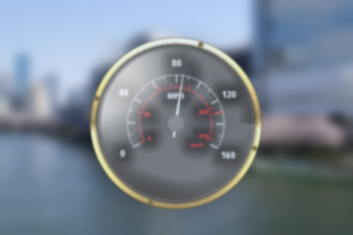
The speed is 85; mph
